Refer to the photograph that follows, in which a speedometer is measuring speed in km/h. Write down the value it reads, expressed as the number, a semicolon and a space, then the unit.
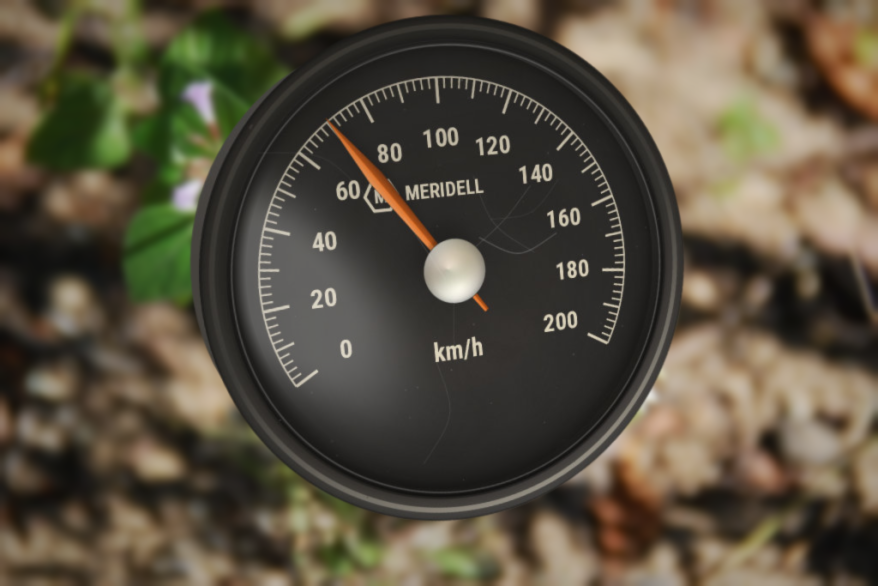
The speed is 70; km/h
